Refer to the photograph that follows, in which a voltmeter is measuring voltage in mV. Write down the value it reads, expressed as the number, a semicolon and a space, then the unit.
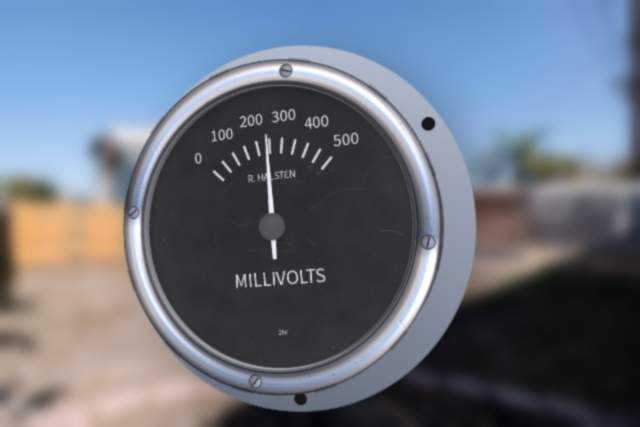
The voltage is 250; mV
